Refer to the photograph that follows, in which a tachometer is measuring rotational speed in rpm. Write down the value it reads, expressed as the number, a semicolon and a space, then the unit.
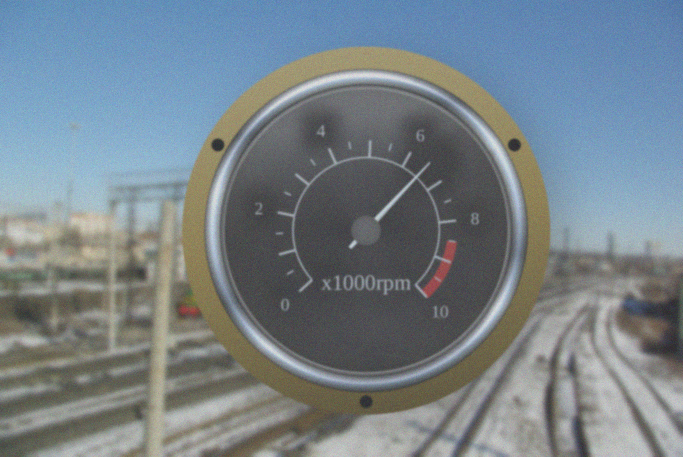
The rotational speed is 6500; rpm
